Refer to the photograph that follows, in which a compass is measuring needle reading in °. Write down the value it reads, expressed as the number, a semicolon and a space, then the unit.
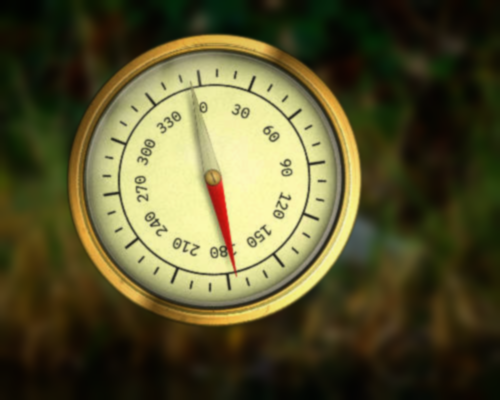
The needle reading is 175; °
